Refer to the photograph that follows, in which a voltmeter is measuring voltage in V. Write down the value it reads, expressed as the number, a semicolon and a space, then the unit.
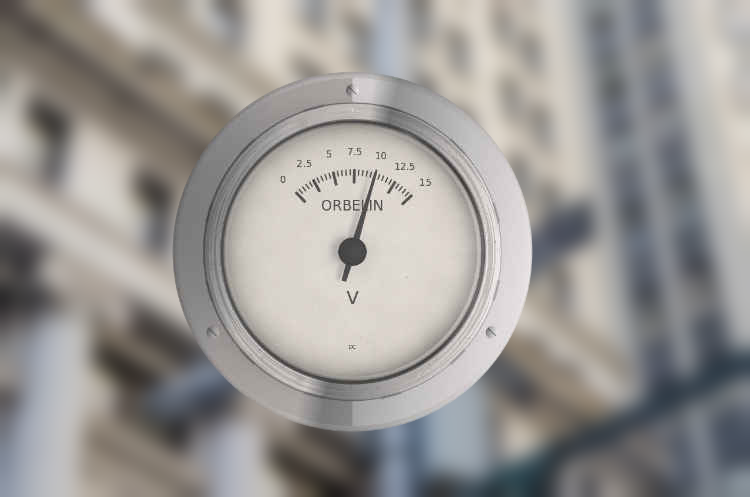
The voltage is 10; V
